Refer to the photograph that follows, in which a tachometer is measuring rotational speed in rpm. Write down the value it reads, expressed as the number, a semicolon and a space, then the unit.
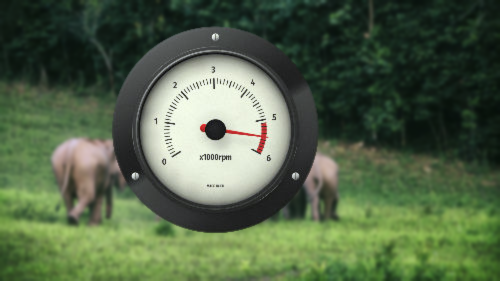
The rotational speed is 5500; rpm
